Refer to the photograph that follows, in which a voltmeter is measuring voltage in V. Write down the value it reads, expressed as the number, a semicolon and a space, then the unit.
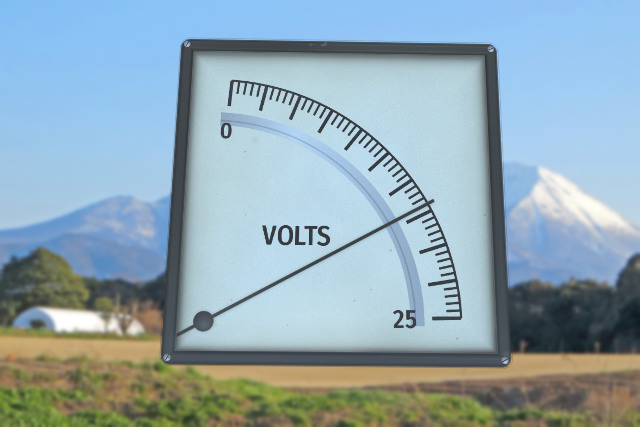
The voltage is 17; V
